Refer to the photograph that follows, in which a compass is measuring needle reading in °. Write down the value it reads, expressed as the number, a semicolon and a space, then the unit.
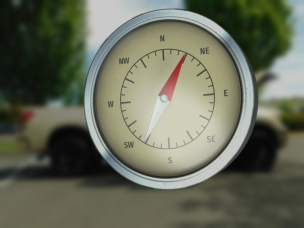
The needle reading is 30; °
